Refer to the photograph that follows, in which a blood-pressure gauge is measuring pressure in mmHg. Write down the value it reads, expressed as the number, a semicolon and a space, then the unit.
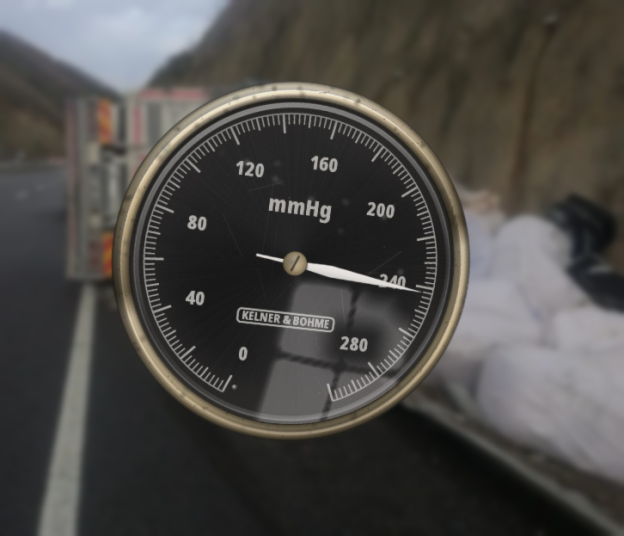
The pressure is 242; mmHg
